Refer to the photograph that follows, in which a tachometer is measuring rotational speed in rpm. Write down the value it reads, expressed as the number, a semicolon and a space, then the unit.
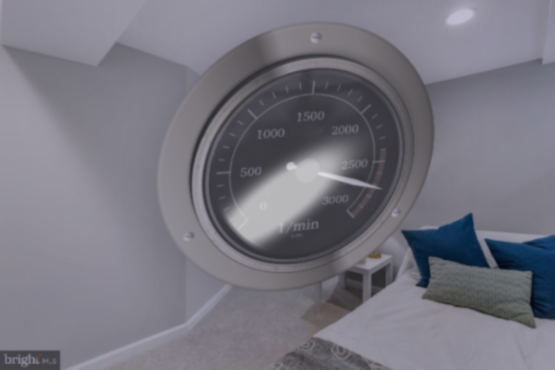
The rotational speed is 2700; rpm
